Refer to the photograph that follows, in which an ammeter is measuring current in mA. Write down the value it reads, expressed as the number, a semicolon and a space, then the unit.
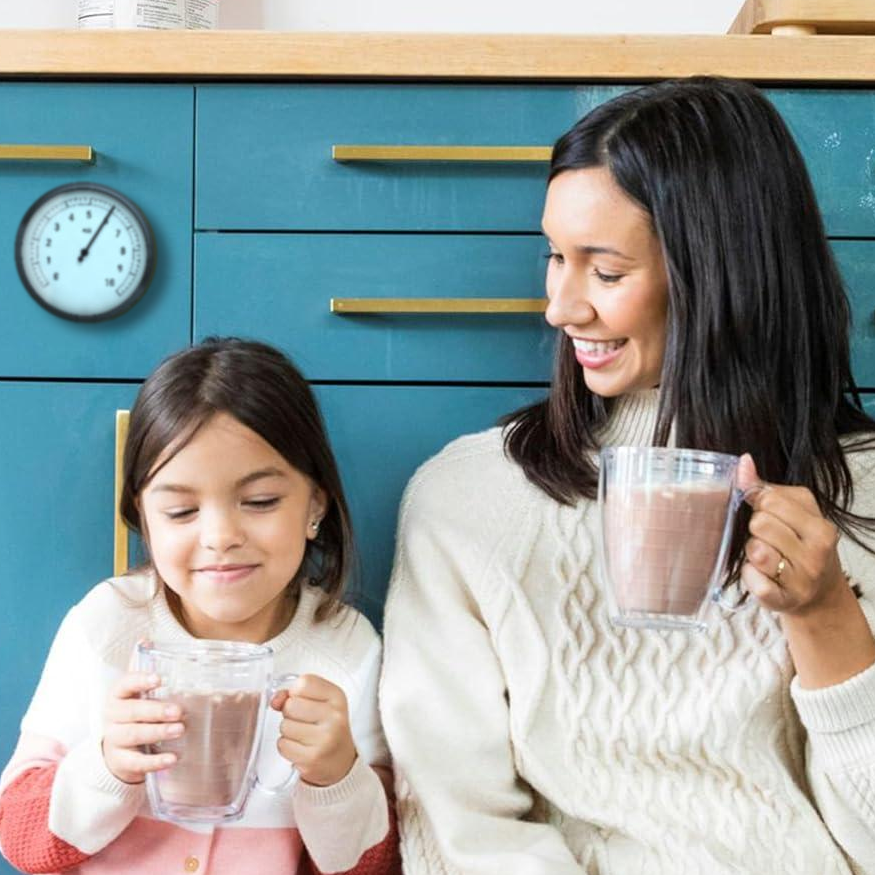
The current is 6; mA
